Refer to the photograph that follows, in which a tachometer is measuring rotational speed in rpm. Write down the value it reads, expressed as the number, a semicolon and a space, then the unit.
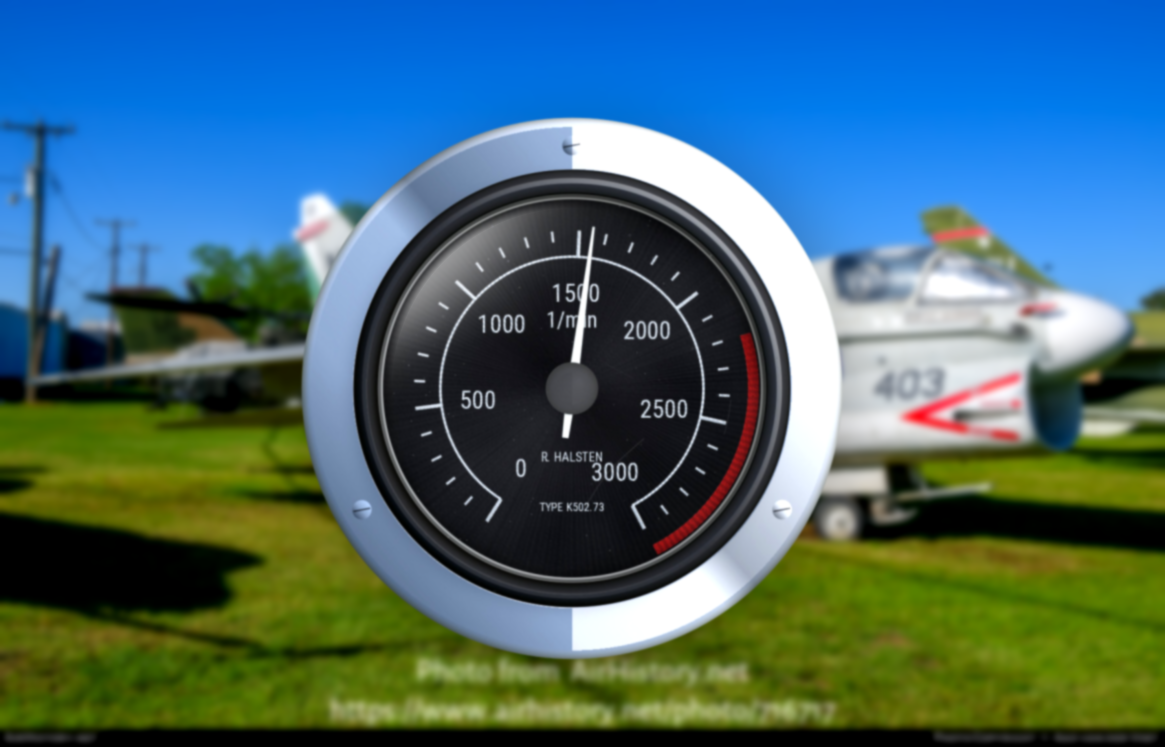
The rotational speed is 1550; rpm
